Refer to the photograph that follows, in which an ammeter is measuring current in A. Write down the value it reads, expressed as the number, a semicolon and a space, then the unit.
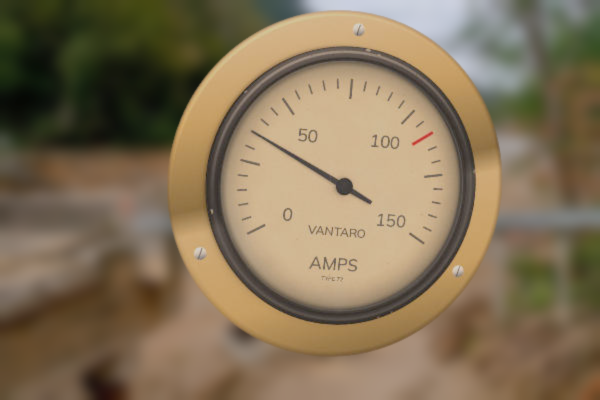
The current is 35; A
